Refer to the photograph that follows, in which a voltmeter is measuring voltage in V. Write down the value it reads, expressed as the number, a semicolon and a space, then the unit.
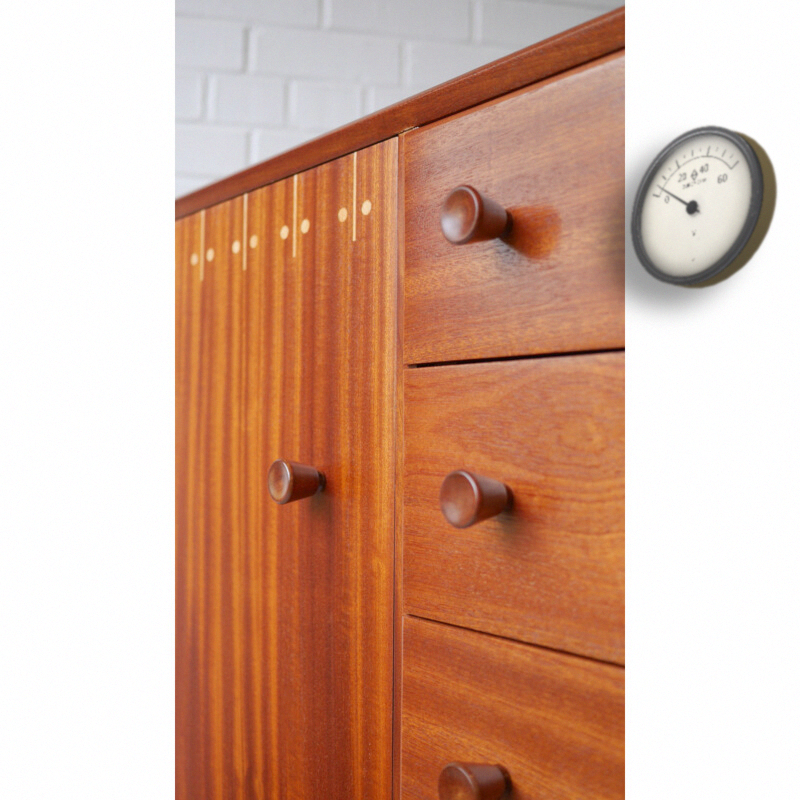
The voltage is 5; V
